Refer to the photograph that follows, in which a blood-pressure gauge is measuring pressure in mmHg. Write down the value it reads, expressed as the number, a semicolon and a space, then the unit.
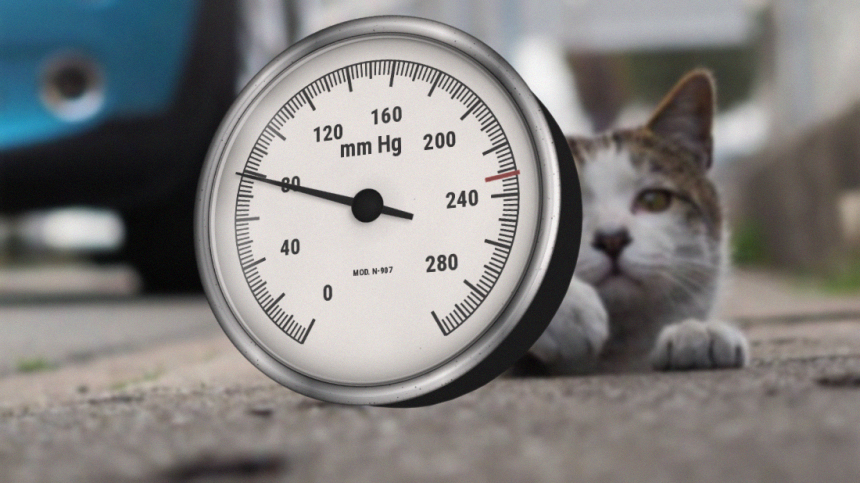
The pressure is 78; mmHg
